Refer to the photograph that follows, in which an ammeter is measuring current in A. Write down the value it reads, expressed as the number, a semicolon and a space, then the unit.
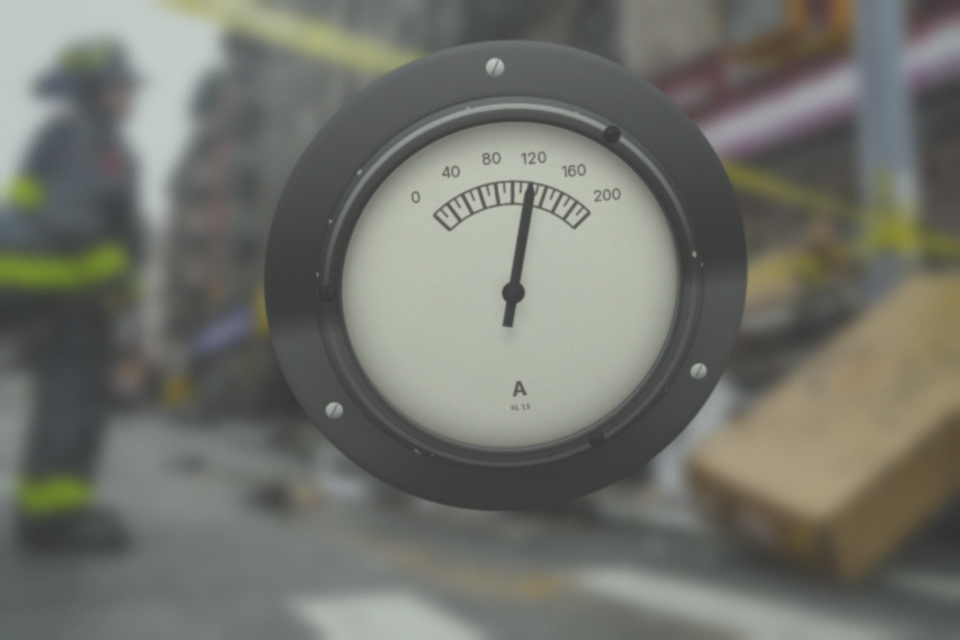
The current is 120; A
